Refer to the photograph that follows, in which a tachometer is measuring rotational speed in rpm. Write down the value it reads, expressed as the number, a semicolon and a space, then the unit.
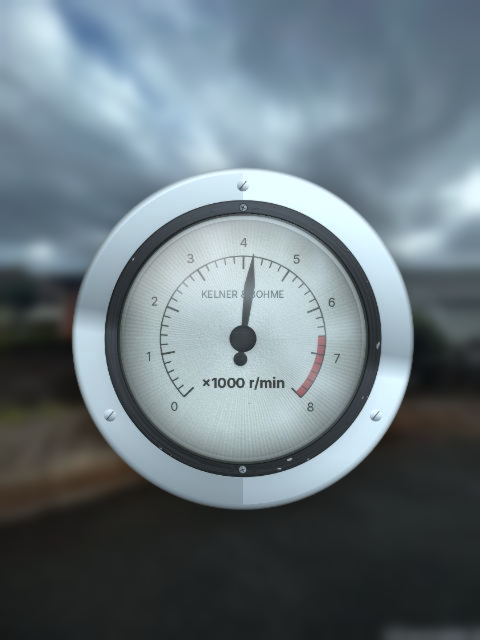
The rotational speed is 4200; rpm
